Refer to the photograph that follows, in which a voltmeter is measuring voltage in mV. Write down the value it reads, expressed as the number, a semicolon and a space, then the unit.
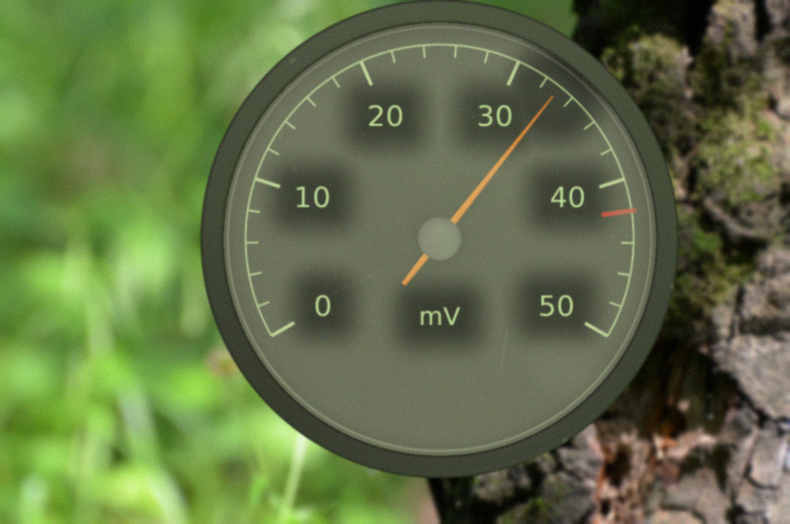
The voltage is 33; mV
